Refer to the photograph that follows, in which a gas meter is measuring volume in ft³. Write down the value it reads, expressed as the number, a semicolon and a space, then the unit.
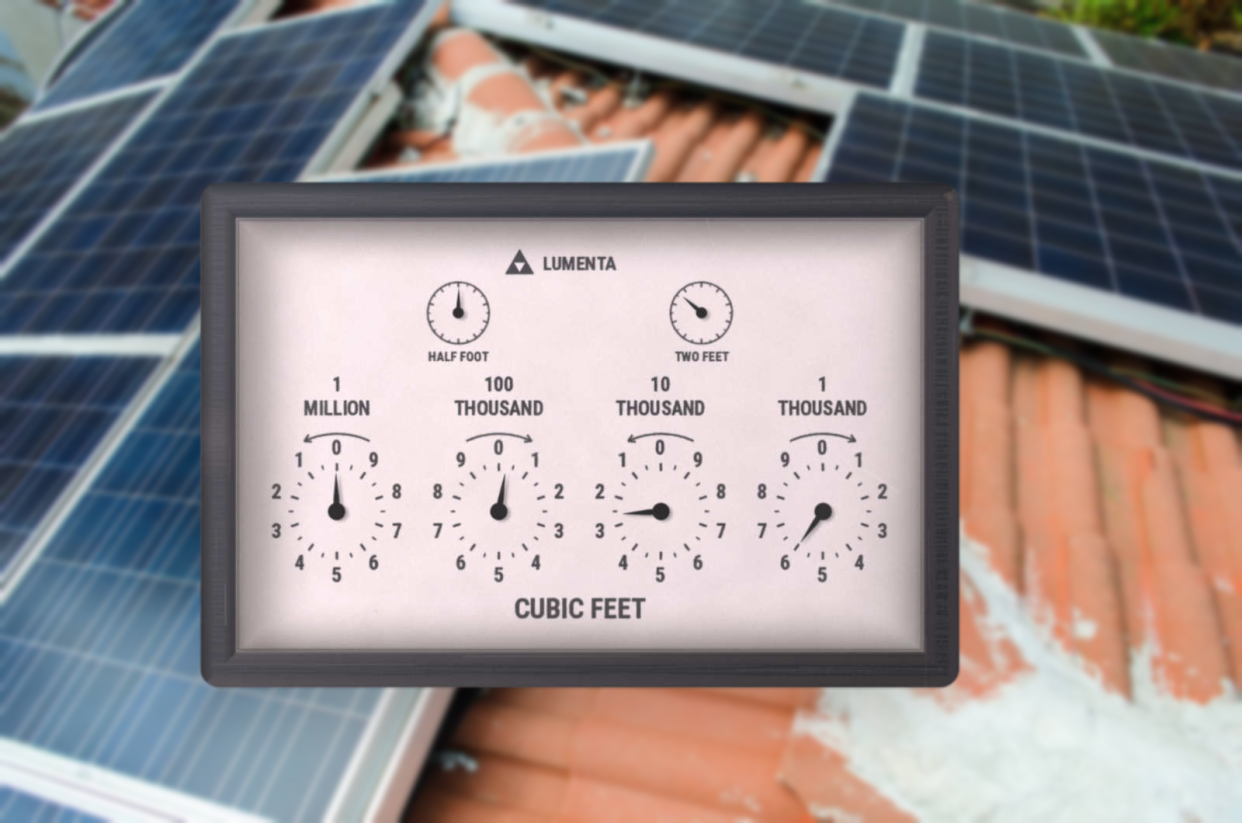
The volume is 2600; ft³
